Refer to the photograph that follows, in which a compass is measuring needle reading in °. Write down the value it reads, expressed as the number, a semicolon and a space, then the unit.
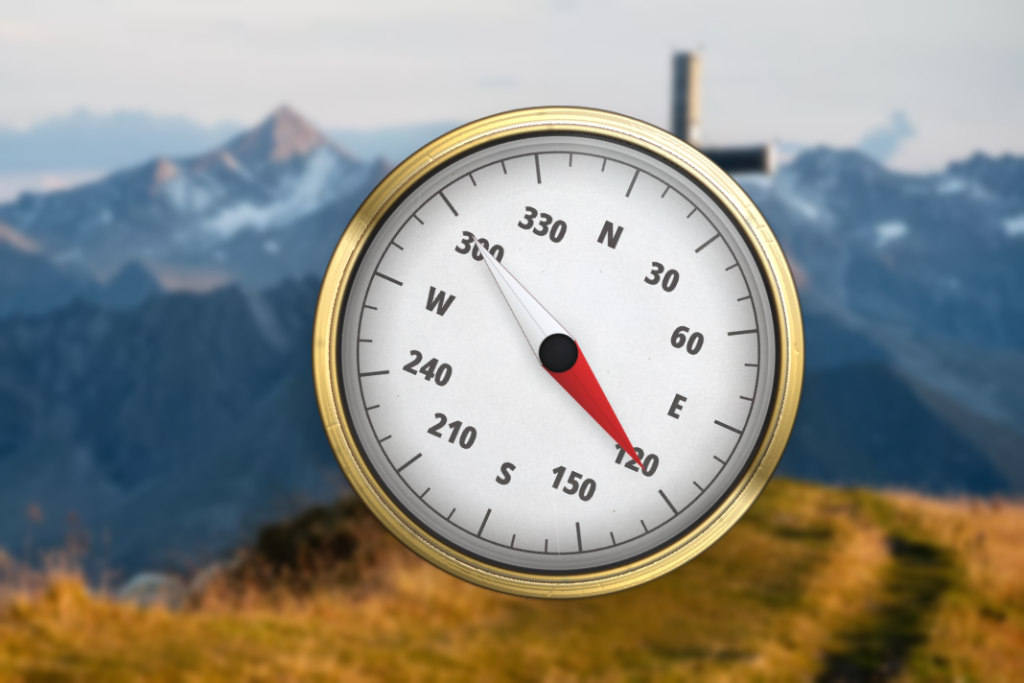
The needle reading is 120; °
